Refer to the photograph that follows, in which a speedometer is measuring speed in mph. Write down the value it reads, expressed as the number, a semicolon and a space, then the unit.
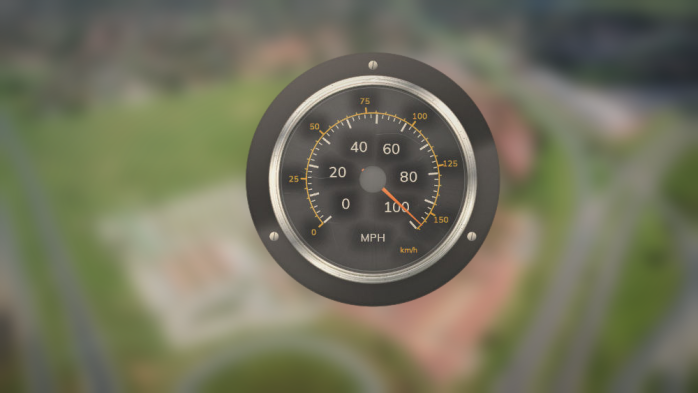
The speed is 98; mph
